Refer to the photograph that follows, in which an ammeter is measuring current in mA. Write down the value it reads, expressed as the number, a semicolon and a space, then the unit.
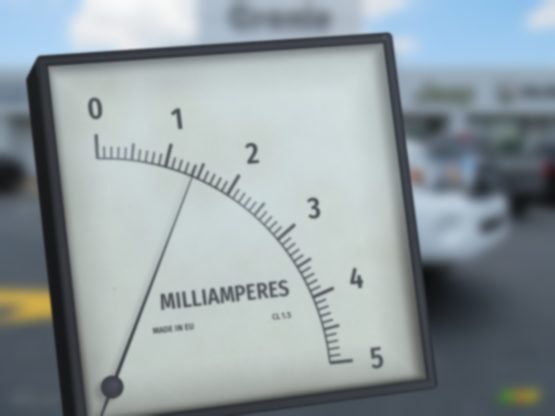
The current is 1.4; mA
